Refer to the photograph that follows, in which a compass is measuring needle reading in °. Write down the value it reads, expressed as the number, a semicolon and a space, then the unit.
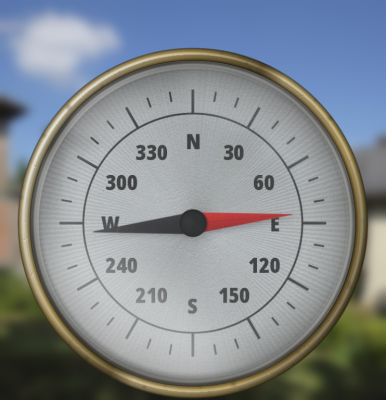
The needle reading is 85; °
